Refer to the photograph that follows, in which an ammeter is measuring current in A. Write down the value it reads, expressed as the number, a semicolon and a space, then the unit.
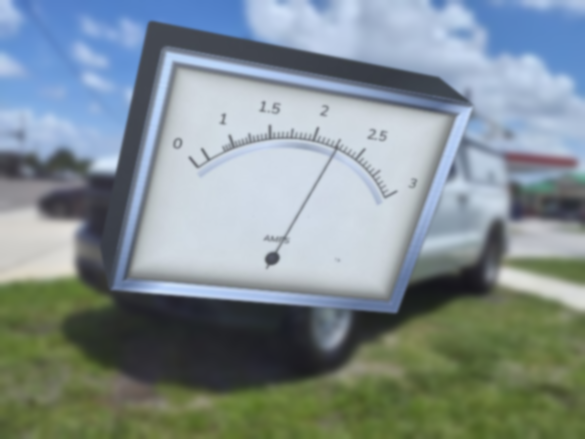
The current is 2.25; A
